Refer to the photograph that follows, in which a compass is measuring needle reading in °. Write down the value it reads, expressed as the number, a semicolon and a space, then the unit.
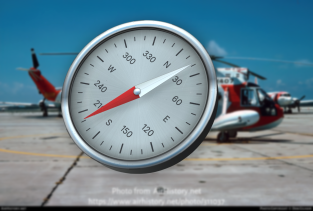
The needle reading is 200; °
